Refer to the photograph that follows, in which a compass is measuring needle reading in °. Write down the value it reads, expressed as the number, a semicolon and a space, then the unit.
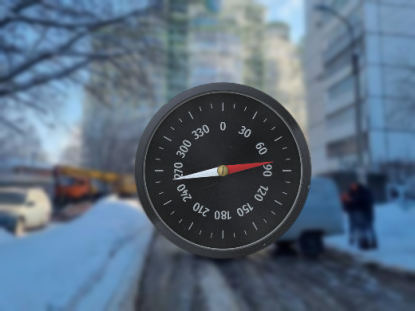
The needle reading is 80; °
